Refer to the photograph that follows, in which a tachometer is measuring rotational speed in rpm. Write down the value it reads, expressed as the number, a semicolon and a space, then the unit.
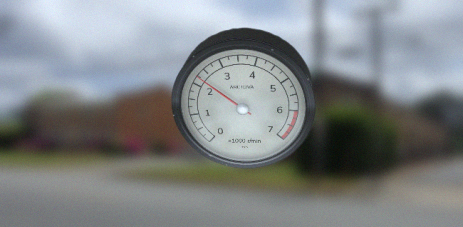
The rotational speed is 2250; rpm
